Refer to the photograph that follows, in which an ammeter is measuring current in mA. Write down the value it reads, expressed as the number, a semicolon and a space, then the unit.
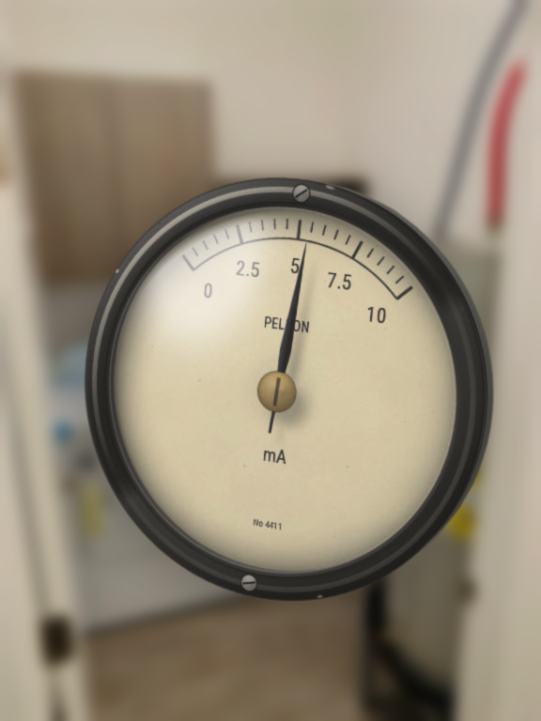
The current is 5.5; mA
